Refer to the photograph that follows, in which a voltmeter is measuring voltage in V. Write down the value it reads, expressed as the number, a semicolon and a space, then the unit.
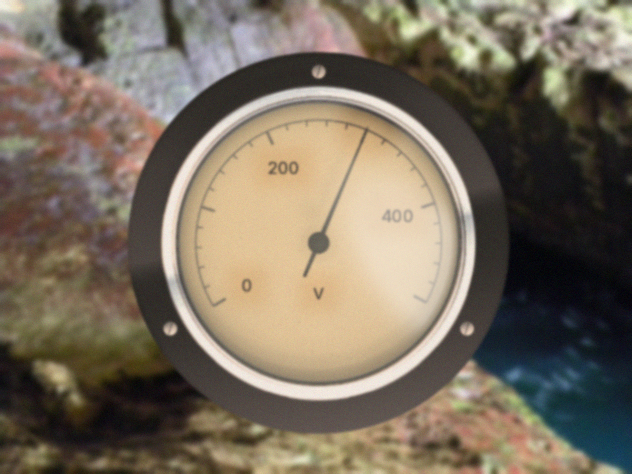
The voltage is 300; V
